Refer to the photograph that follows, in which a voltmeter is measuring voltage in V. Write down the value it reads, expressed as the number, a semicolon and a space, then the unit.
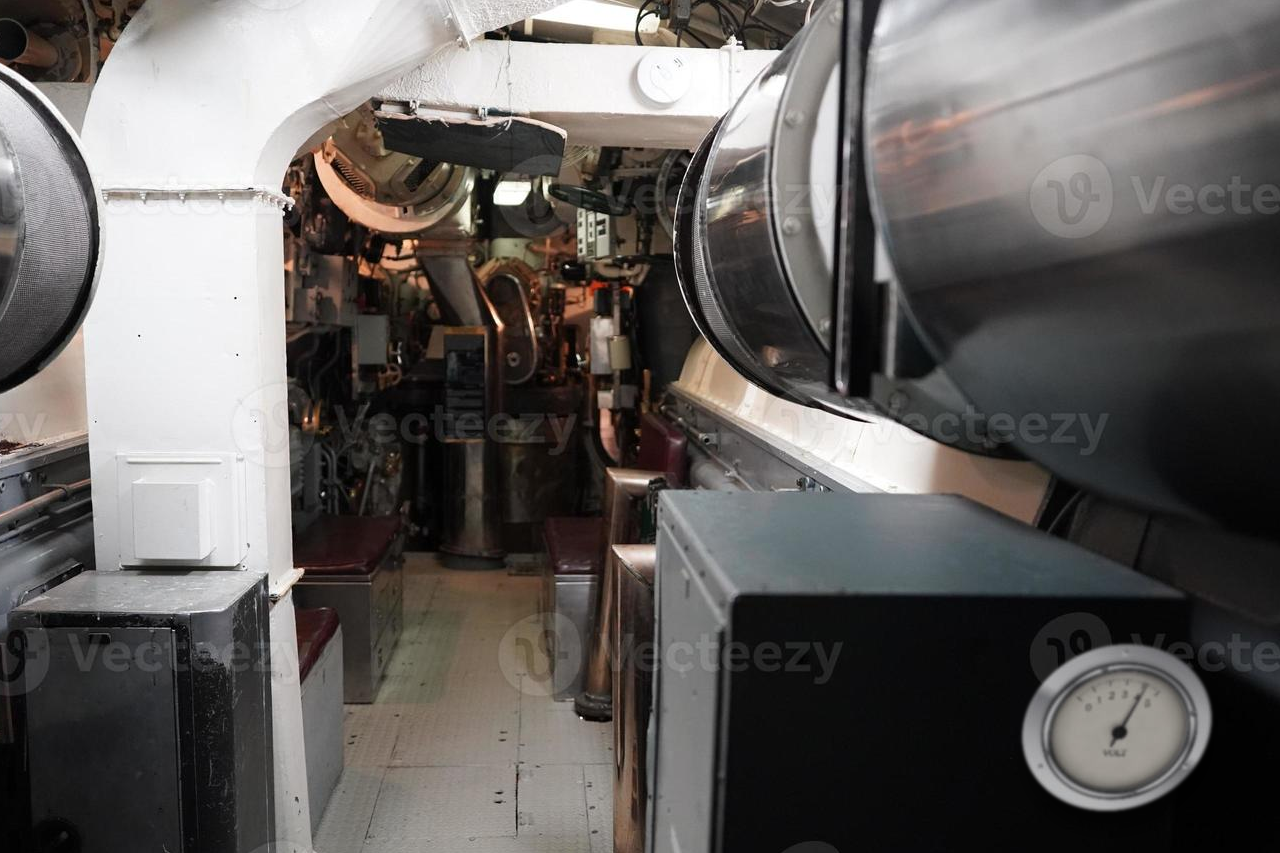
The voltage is 4; V
